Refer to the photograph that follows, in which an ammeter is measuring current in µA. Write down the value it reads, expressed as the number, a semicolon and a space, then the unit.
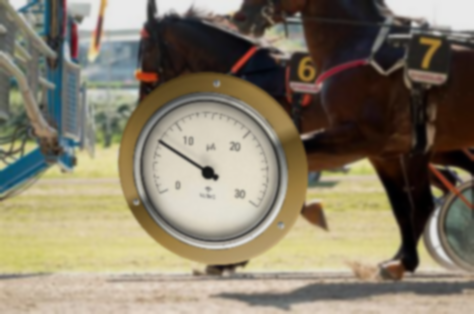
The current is 7; µA
